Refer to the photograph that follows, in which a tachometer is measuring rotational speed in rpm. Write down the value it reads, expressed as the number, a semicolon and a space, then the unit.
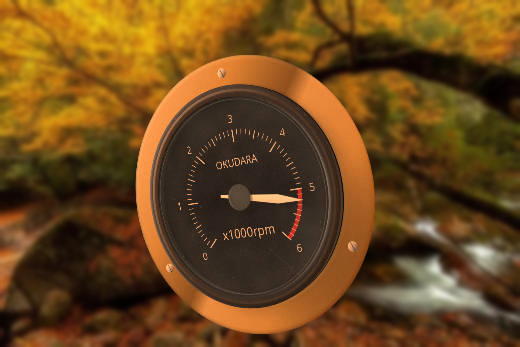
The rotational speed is 5200; rpm
